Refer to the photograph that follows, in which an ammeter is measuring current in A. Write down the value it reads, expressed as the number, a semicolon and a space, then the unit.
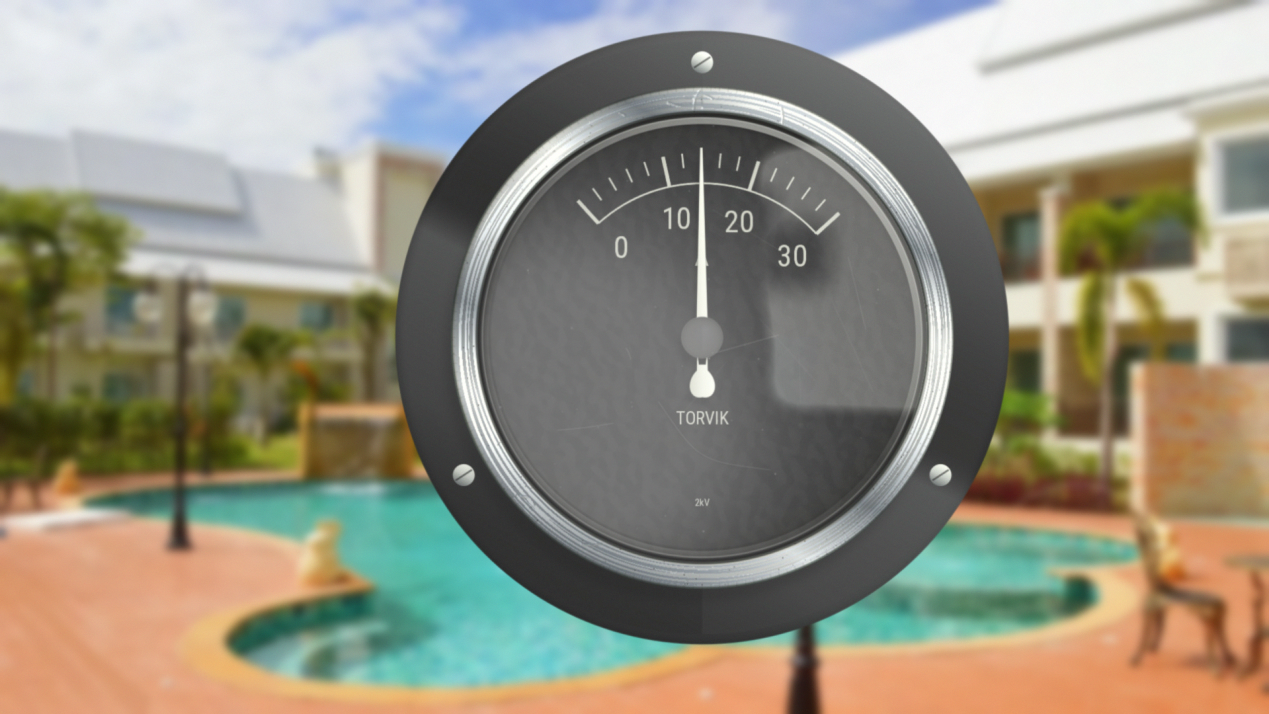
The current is 14; A
